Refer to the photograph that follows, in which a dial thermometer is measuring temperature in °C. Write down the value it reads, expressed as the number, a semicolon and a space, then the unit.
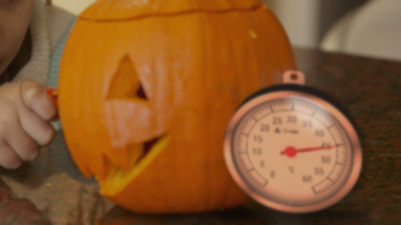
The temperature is 45; °C
